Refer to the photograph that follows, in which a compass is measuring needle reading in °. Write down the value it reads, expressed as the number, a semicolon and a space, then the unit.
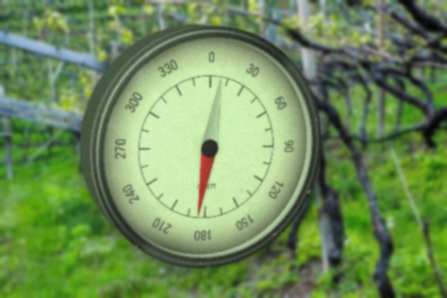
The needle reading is 187.5; °
